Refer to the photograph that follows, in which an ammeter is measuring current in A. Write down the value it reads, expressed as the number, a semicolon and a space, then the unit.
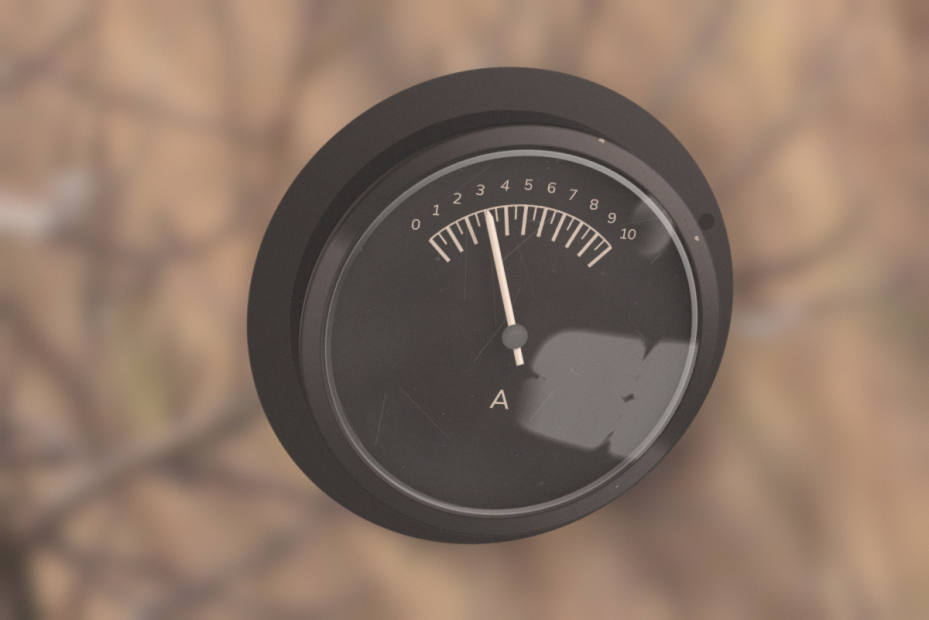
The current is 3; A
